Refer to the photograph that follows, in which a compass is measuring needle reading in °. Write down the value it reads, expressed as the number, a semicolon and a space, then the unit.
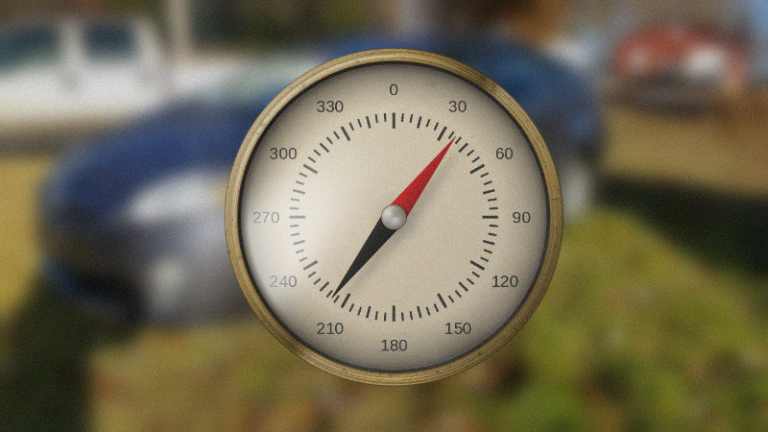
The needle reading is 37.5; °
